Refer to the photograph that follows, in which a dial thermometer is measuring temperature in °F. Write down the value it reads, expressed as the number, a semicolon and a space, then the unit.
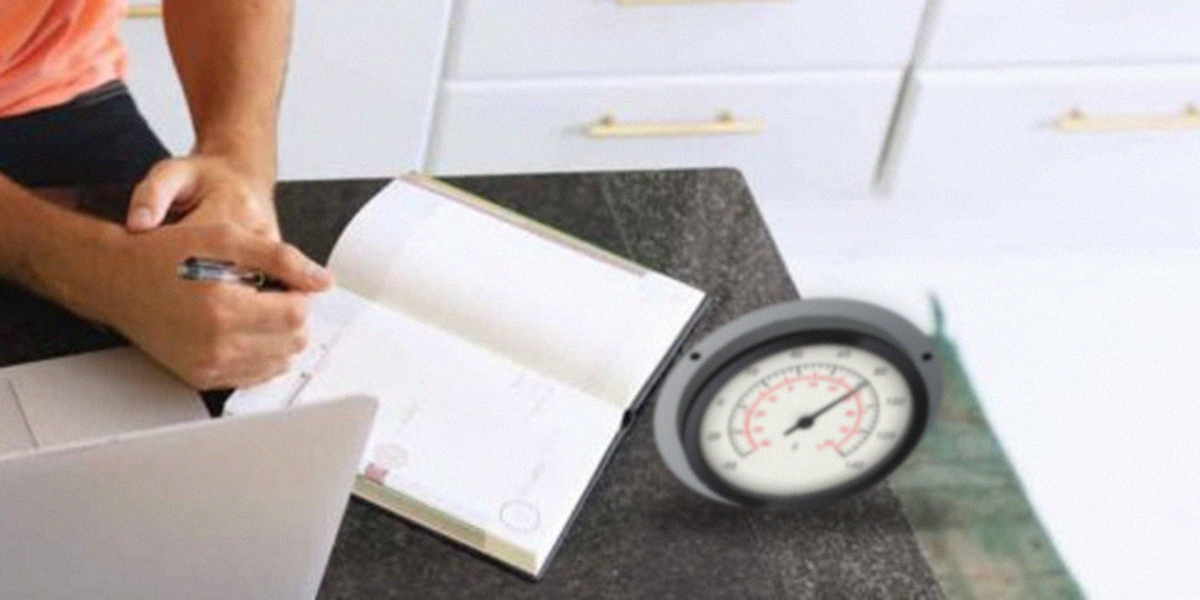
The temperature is 80; °F
